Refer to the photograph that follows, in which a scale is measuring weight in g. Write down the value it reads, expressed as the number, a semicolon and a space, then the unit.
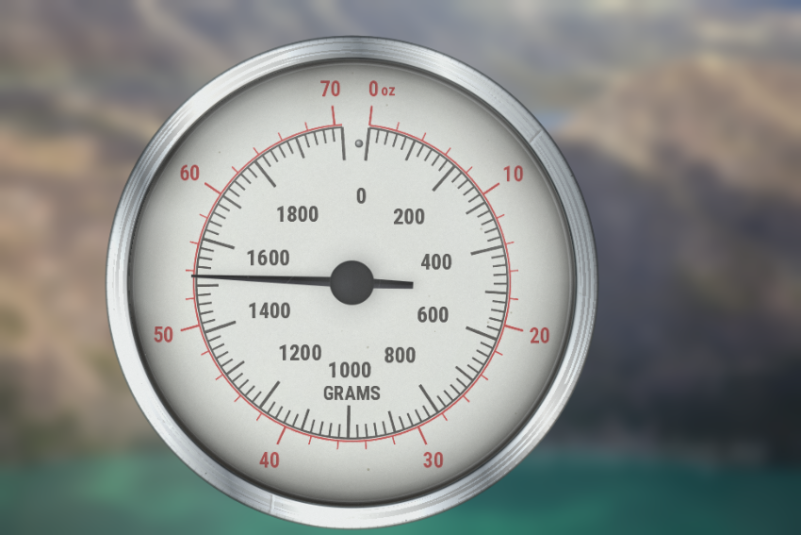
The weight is 1520; g
